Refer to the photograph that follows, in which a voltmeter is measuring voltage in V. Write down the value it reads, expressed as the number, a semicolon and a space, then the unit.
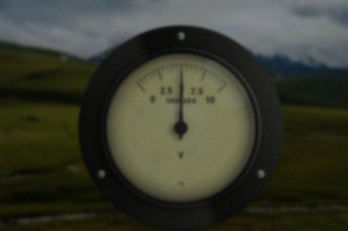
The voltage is 5; V
